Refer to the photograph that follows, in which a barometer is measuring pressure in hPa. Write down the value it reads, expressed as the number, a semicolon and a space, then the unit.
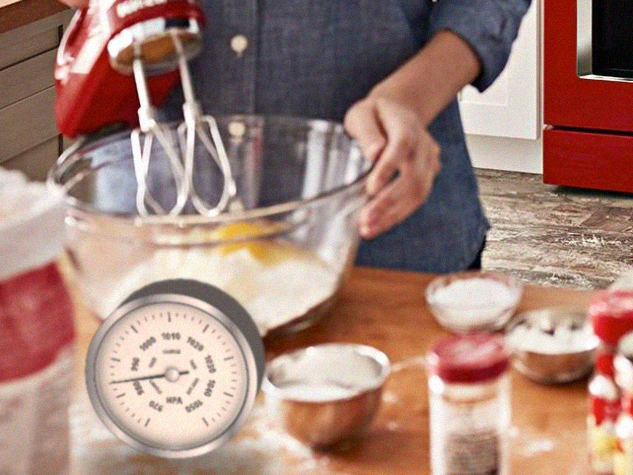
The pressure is 984; hPa
